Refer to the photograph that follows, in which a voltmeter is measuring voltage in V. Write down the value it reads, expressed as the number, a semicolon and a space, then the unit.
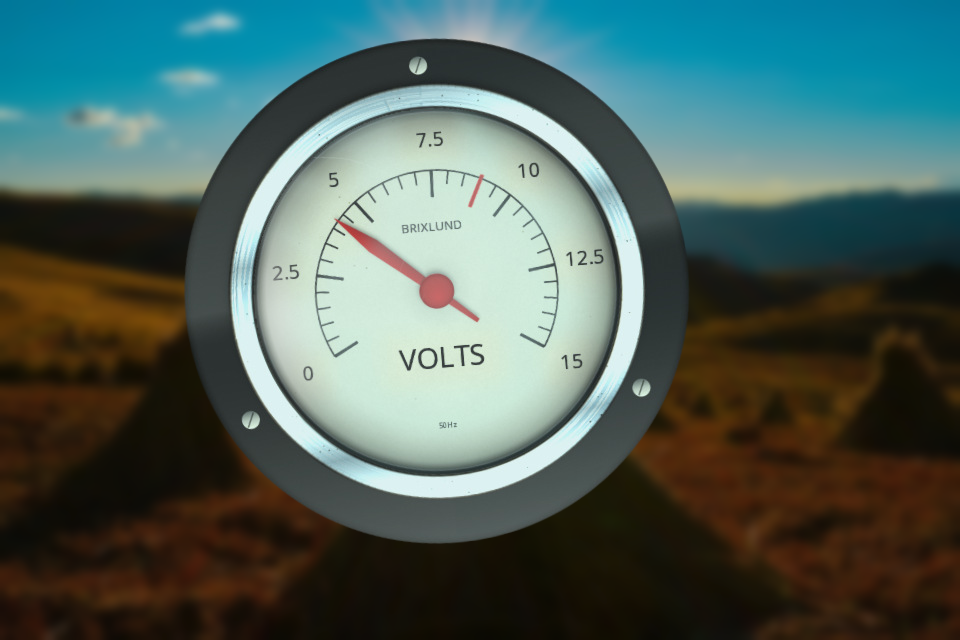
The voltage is 4.25; V
